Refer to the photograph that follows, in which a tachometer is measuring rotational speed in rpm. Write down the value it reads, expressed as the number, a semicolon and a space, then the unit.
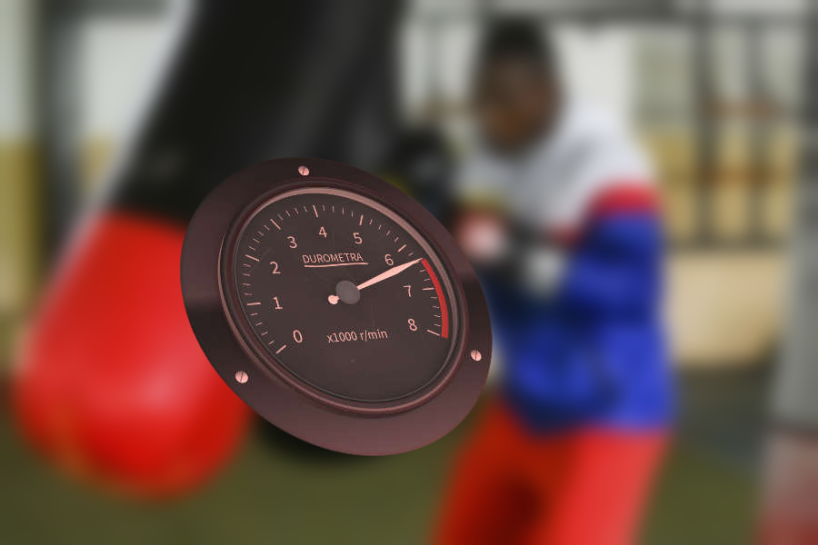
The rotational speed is 6400; rpm
